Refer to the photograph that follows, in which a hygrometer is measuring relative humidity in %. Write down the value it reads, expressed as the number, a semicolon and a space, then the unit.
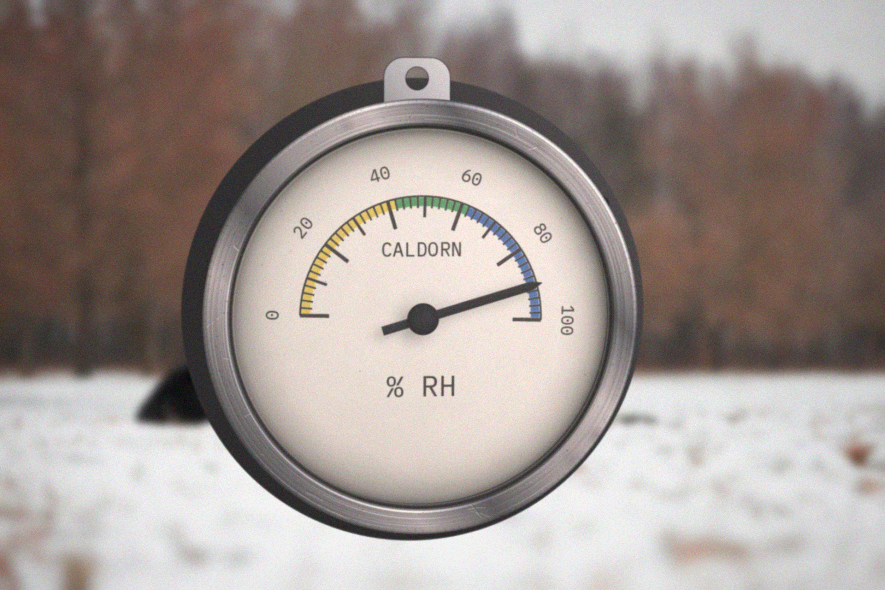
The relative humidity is 90; %
